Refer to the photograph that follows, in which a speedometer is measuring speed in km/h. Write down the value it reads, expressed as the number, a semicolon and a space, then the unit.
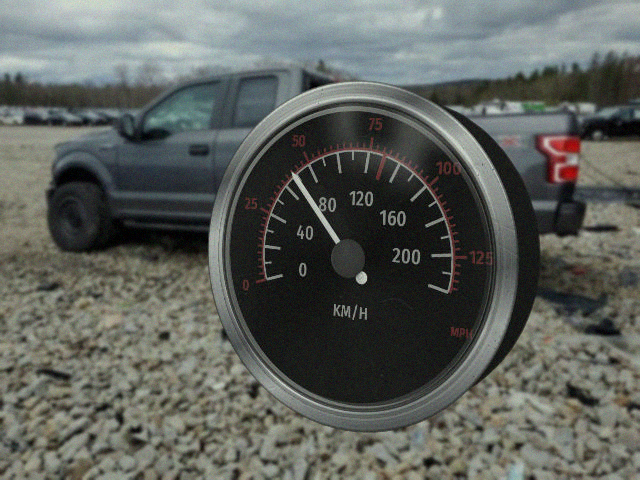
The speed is 70; km/h
